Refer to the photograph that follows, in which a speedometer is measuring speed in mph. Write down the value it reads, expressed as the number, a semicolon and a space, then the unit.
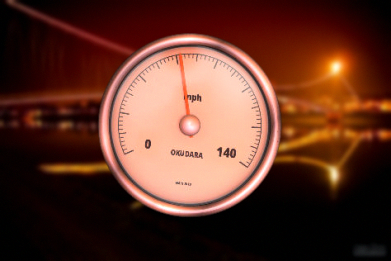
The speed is 62; mph
